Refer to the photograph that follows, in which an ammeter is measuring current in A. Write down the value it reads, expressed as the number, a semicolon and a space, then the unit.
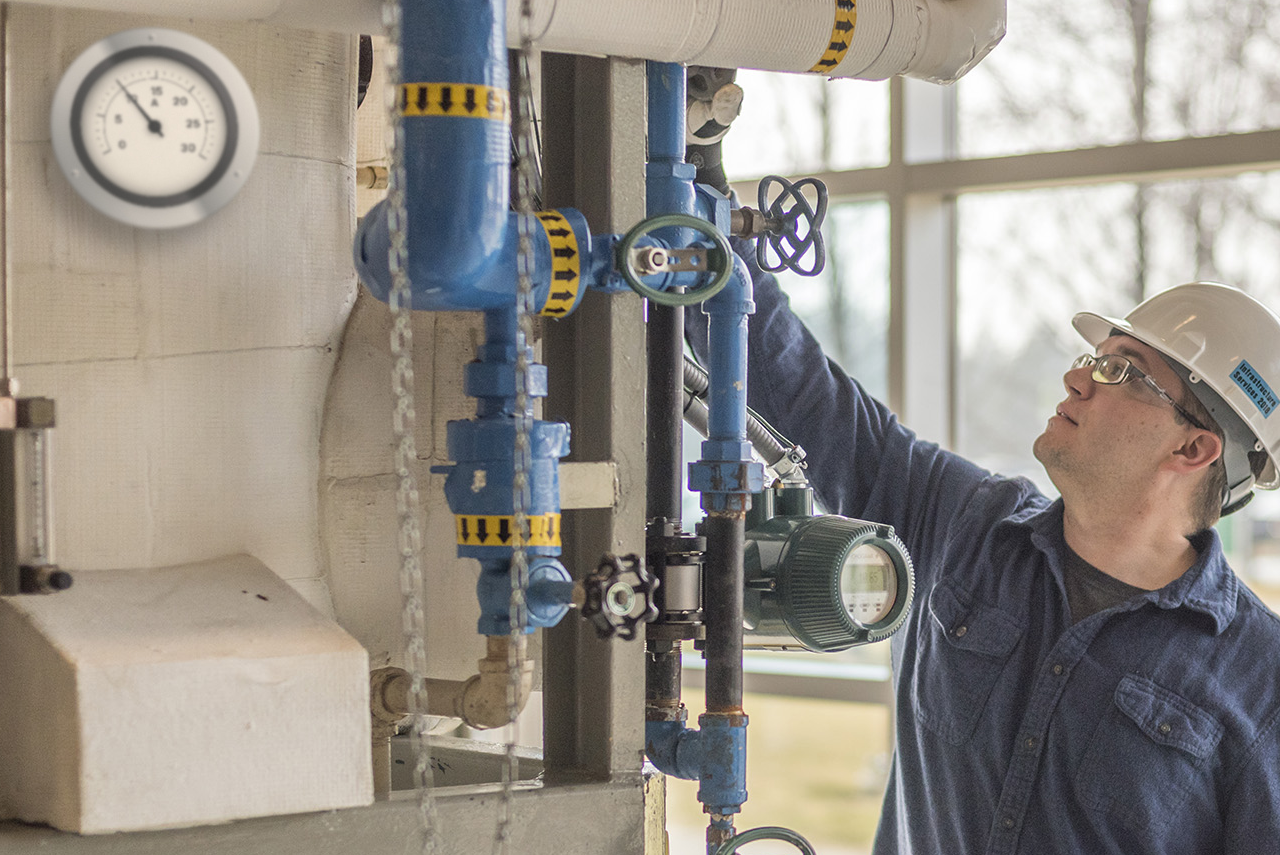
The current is 10; A
